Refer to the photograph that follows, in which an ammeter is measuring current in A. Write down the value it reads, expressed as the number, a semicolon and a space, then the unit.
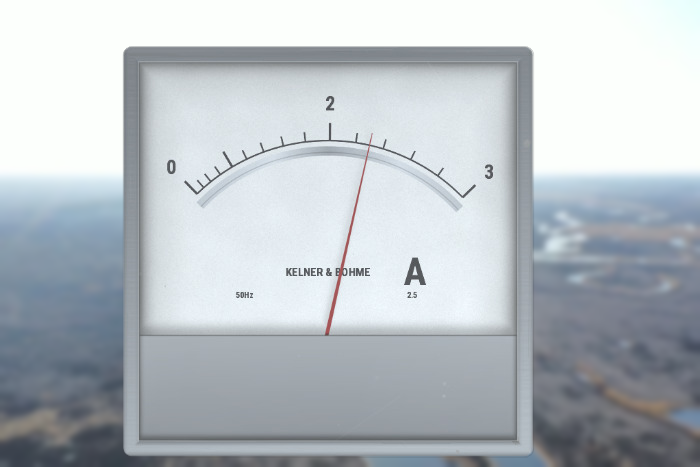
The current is 2.3; A
